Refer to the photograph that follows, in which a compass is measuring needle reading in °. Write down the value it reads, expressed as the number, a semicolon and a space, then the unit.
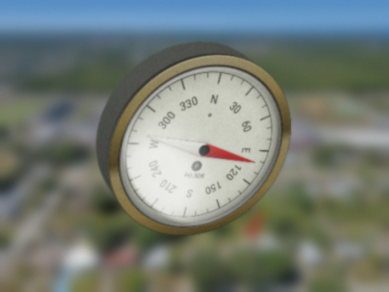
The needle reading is 100; °
